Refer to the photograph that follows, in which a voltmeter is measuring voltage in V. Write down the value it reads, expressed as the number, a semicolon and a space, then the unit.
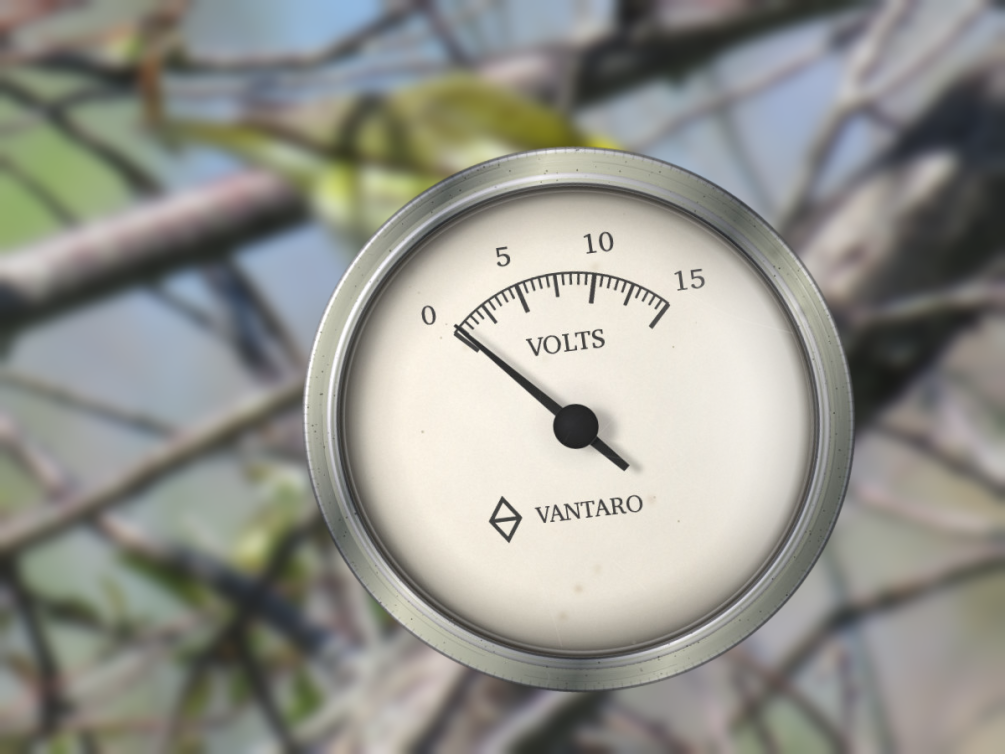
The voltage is 0.5; V
